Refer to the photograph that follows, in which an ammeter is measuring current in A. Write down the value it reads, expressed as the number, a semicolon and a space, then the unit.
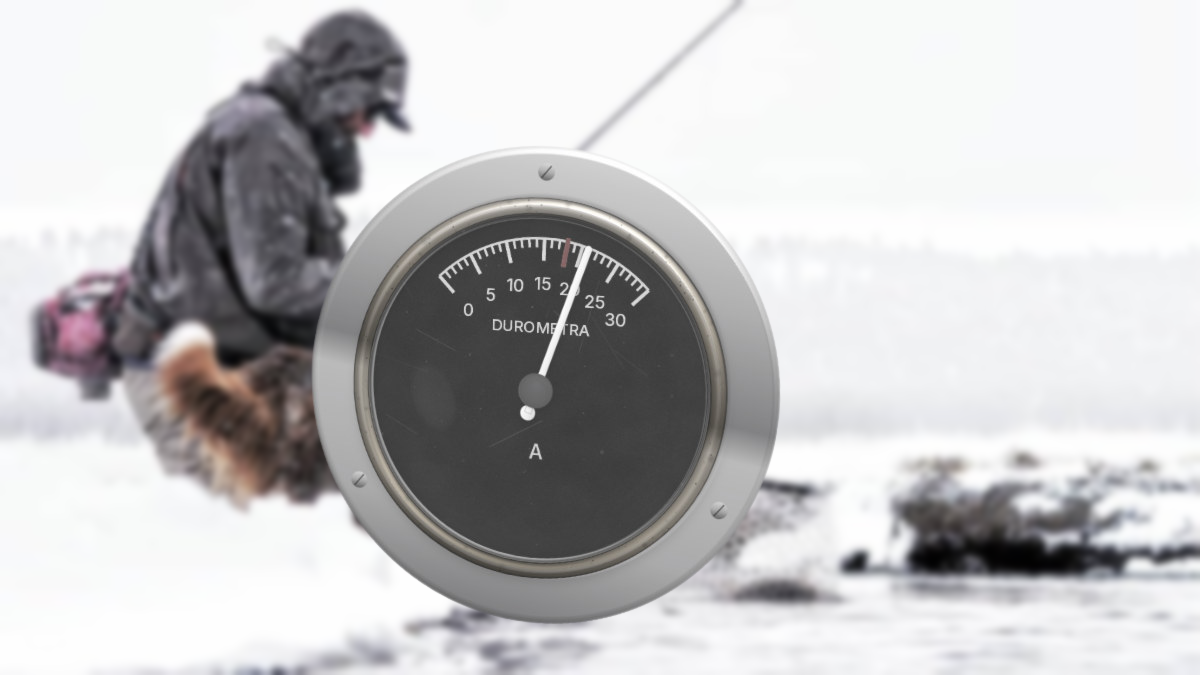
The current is 21; A
